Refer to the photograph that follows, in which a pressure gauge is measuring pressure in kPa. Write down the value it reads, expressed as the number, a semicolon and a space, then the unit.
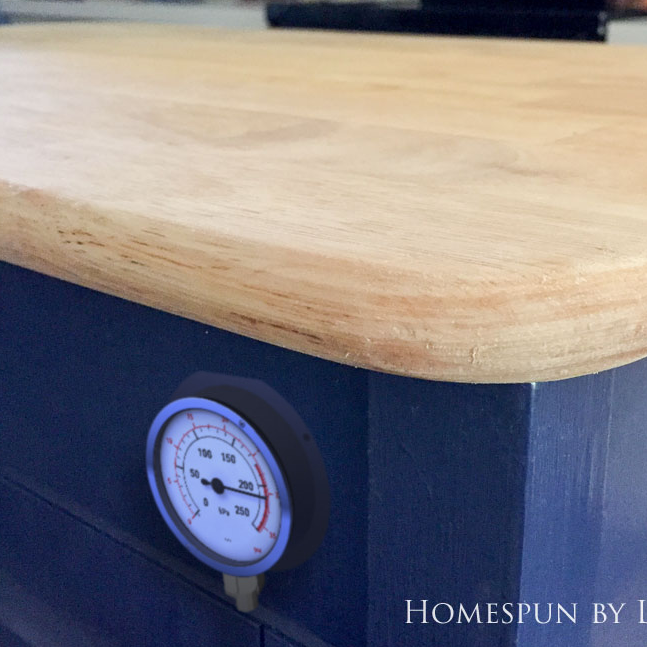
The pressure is 210; kPa
